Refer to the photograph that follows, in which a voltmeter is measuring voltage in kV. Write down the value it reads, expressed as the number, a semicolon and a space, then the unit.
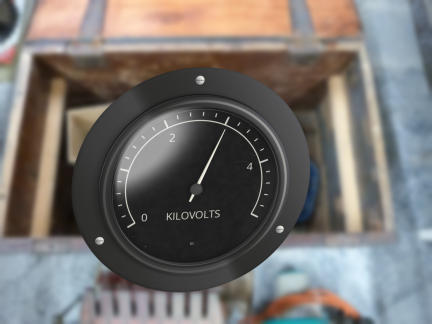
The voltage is 3; kV
